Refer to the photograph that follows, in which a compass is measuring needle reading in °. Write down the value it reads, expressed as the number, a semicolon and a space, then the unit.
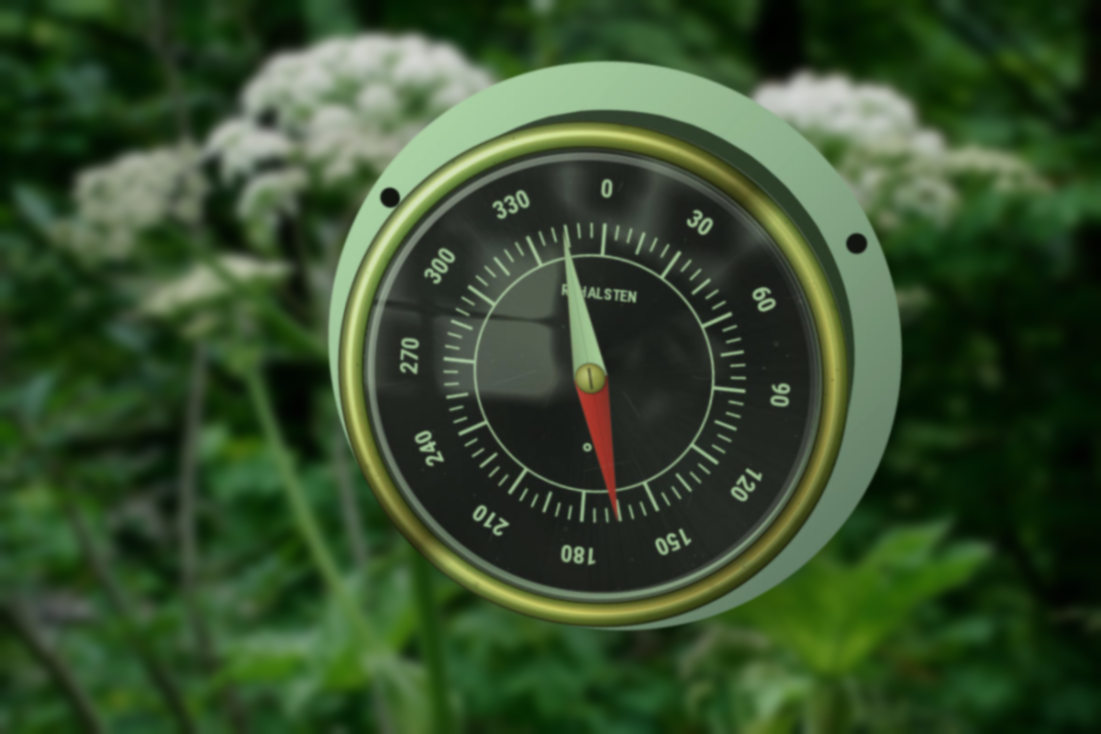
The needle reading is 165; °
